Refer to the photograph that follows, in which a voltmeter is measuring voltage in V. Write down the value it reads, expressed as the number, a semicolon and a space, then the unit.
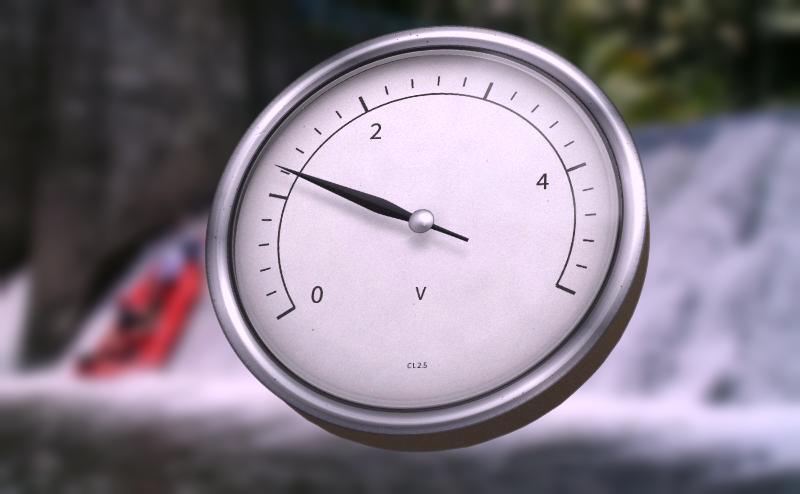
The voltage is 1.2; V
